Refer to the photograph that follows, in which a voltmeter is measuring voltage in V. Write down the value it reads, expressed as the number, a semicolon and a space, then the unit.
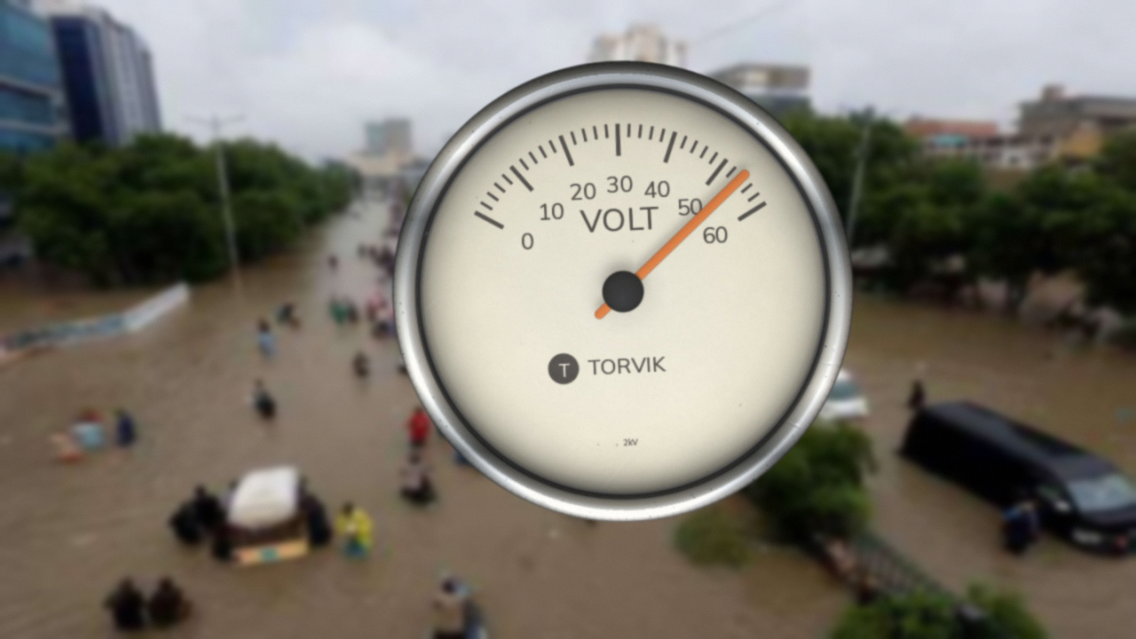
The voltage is 54; V
